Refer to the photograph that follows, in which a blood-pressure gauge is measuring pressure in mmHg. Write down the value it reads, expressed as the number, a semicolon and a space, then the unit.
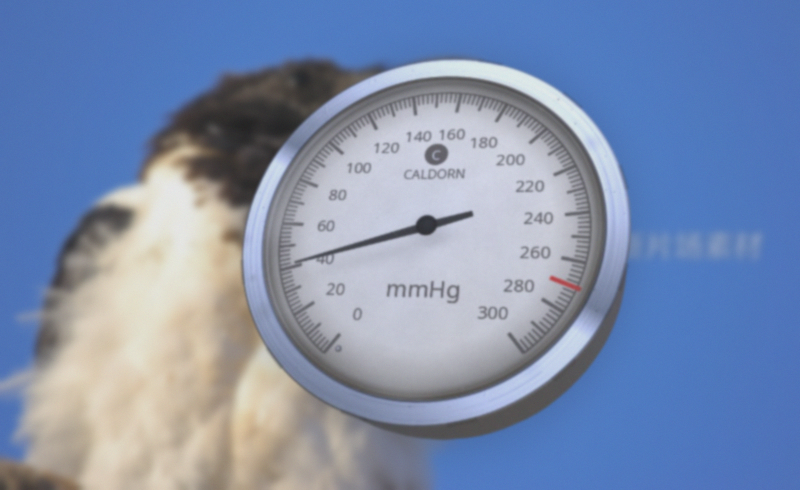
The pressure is 40; mmHg
